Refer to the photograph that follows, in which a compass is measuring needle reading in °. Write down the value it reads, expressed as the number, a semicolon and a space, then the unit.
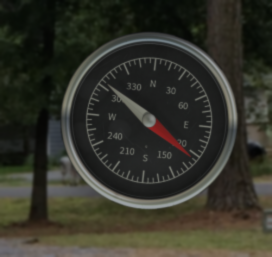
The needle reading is 125; °
